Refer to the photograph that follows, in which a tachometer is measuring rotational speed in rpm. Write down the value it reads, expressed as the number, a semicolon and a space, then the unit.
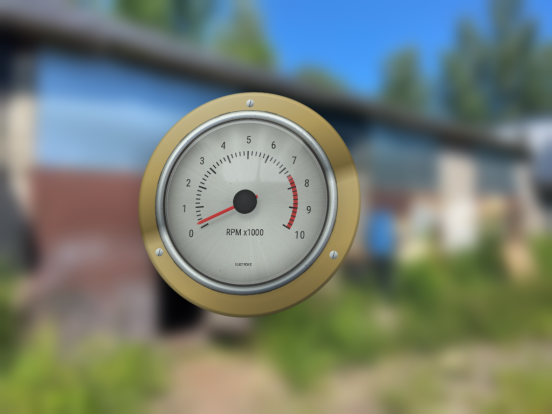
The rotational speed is 200; rpm
